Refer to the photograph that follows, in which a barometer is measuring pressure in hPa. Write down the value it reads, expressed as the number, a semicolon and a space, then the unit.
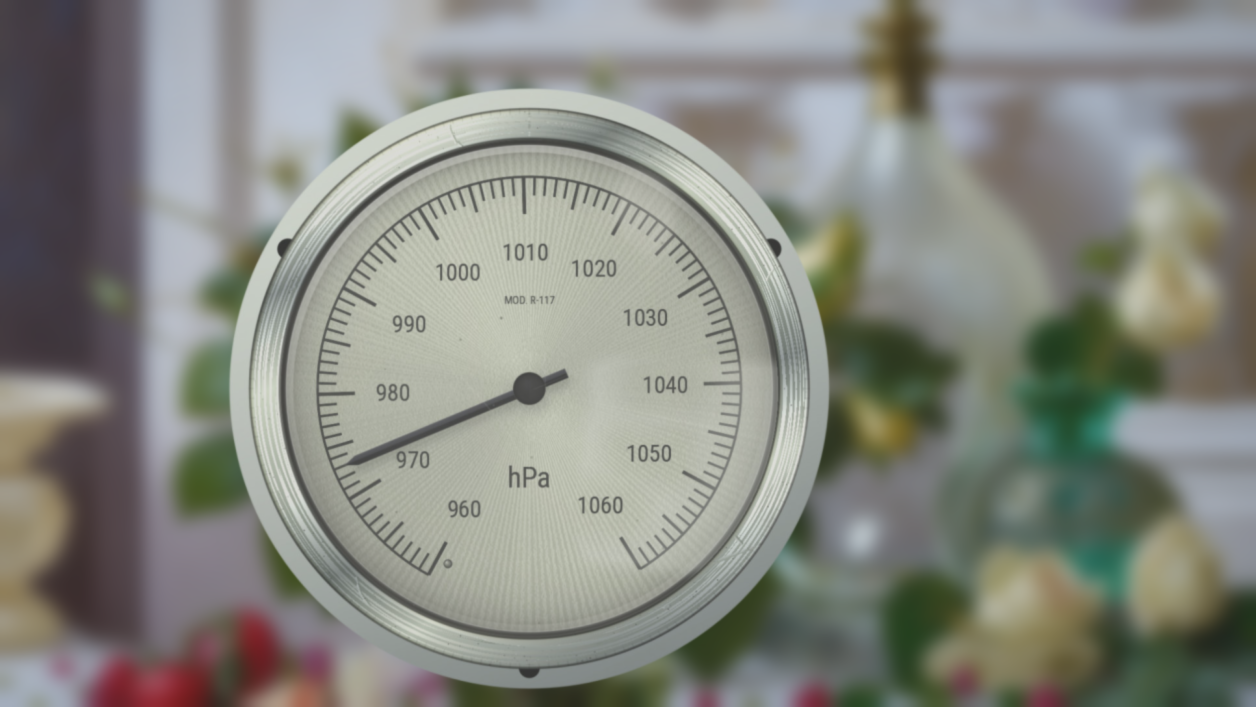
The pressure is 973; hPa
